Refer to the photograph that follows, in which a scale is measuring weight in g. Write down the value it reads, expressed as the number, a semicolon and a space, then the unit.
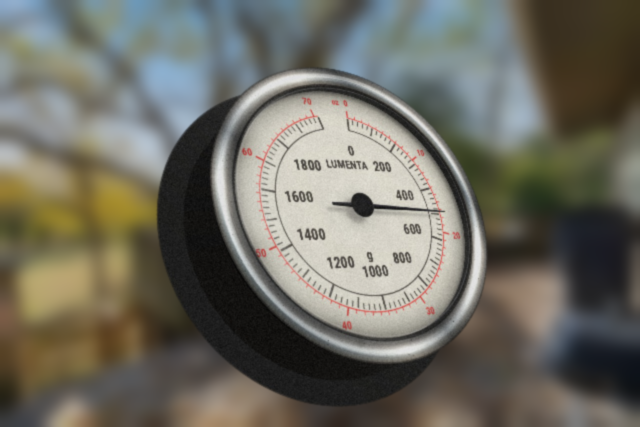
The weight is 500; g
